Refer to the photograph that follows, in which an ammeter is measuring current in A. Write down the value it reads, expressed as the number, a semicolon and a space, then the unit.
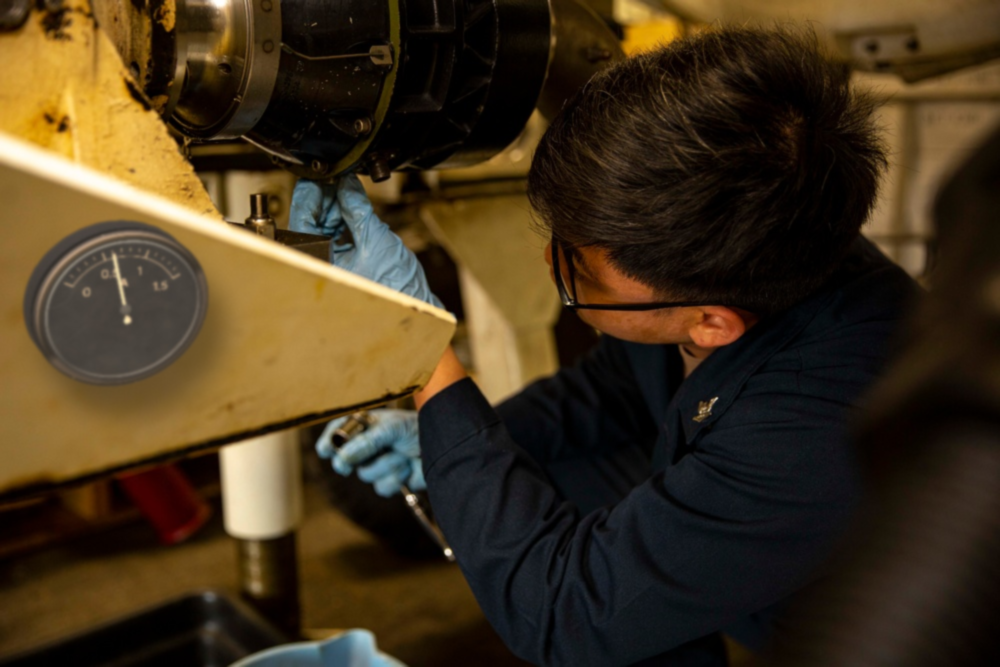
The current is 0.6; A
